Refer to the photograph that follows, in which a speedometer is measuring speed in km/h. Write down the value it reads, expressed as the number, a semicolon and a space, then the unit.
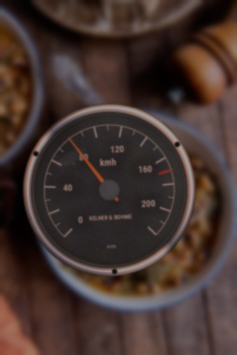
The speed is 80; km/h
